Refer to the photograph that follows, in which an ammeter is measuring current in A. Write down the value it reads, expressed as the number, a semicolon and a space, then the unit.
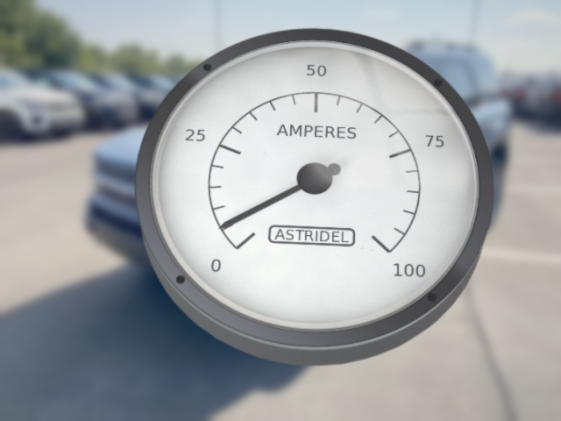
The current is 5; A
